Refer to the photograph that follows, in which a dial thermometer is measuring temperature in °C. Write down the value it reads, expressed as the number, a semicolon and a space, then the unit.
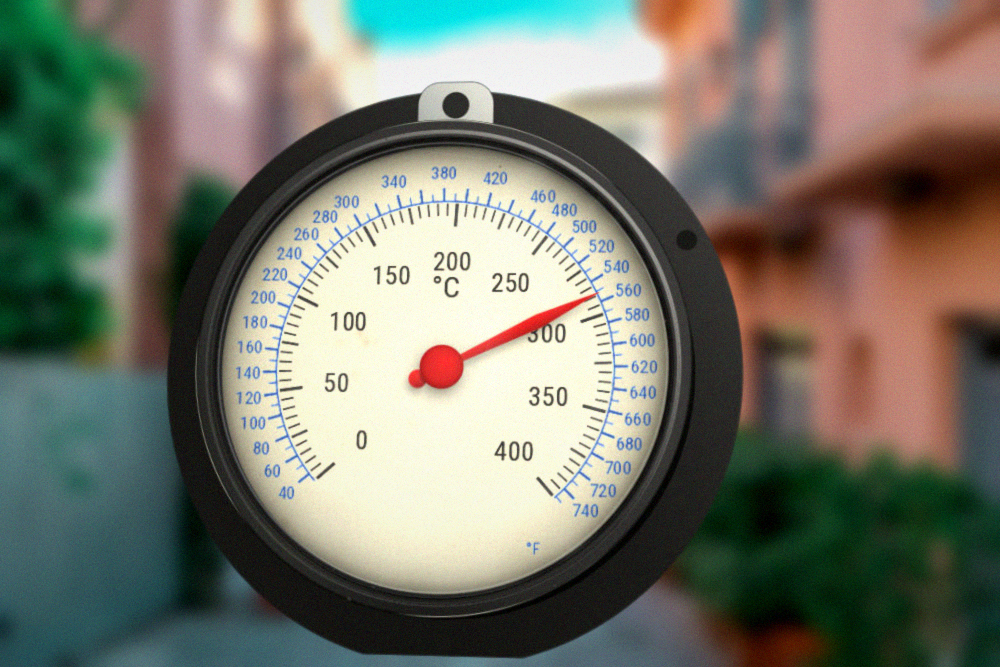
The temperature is 290; °C
